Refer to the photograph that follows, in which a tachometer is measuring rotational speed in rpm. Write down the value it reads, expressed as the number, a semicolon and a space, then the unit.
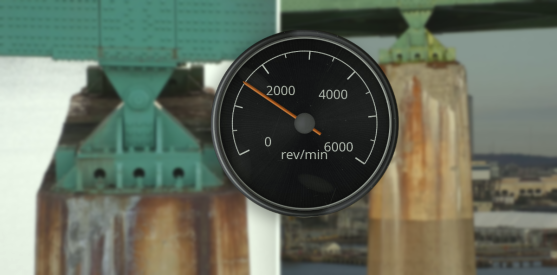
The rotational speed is 1500; rpm
